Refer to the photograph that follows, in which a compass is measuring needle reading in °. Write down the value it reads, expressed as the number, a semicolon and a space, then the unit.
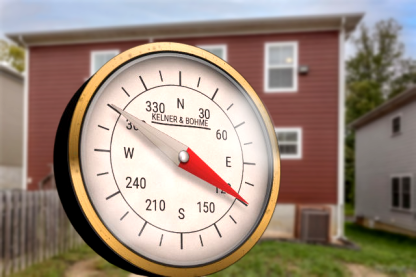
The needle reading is 120; °
